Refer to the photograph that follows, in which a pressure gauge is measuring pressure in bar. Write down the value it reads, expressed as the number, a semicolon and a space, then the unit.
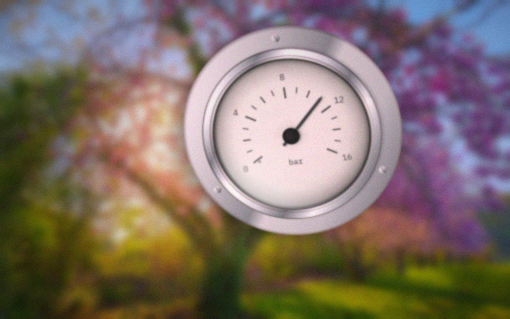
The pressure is 11; bar
